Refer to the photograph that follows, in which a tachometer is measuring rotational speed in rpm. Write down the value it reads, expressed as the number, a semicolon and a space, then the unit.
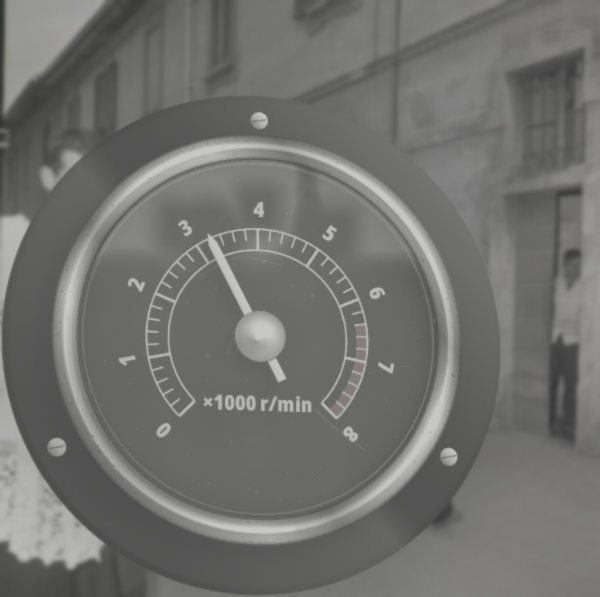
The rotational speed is 3200; rpm
